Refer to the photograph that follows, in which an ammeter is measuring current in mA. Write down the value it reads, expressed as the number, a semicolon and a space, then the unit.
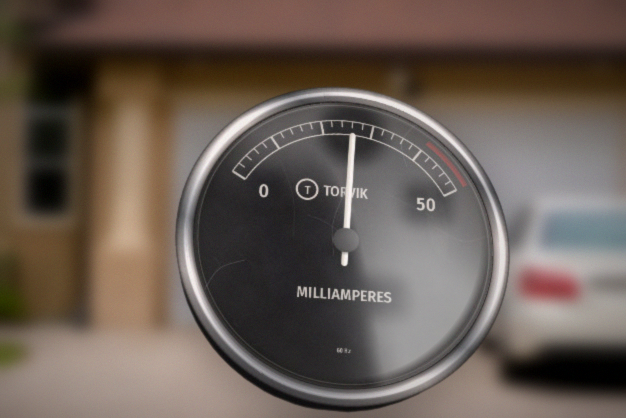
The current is 26; mA
